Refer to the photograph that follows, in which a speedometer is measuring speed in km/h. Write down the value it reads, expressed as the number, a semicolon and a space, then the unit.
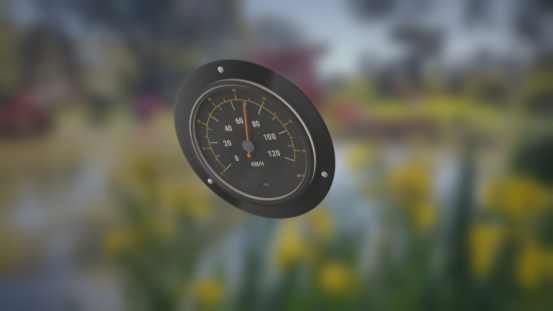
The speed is 70; km/h
